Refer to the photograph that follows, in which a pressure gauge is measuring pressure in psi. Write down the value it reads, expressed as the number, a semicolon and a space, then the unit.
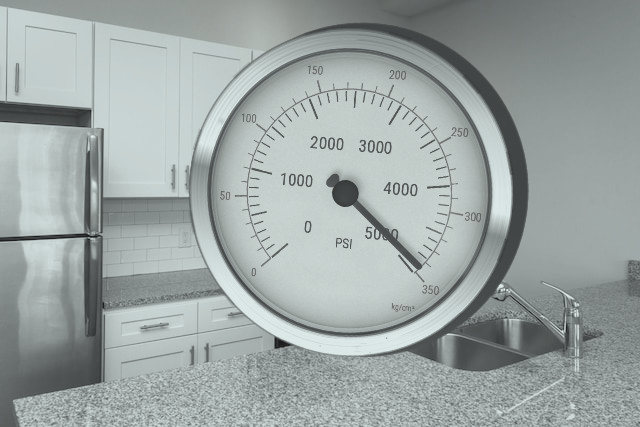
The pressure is 4900; psi
